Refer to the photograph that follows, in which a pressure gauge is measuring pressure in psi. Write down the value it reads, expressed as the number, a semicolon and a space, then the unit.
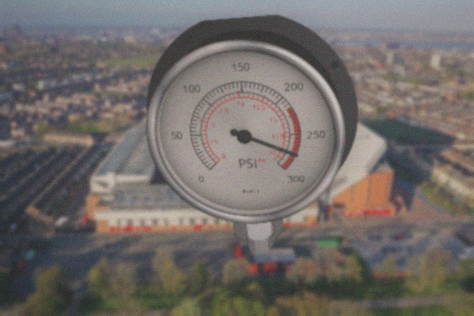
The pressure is 275; psi
